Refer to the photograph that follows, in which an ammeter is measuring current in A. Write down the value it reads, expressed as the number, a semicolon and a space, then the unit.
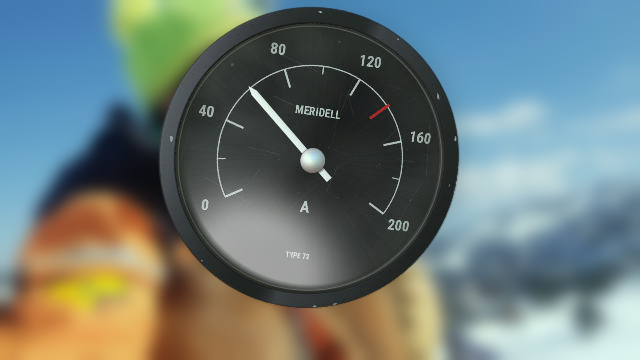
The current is 60; A
